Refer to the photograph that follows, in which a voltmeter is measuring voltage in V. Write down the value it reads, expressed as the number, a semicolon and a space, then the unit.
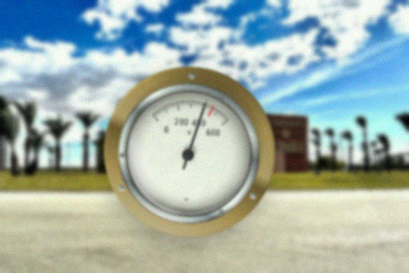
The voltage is 400; V
